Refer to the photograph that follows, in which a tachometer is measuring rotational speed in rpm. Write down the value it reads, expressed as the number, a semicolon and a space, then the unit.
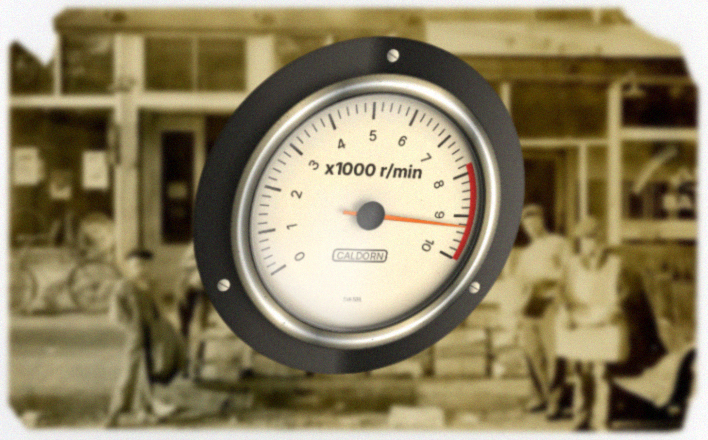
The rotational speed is 9200; rpm
